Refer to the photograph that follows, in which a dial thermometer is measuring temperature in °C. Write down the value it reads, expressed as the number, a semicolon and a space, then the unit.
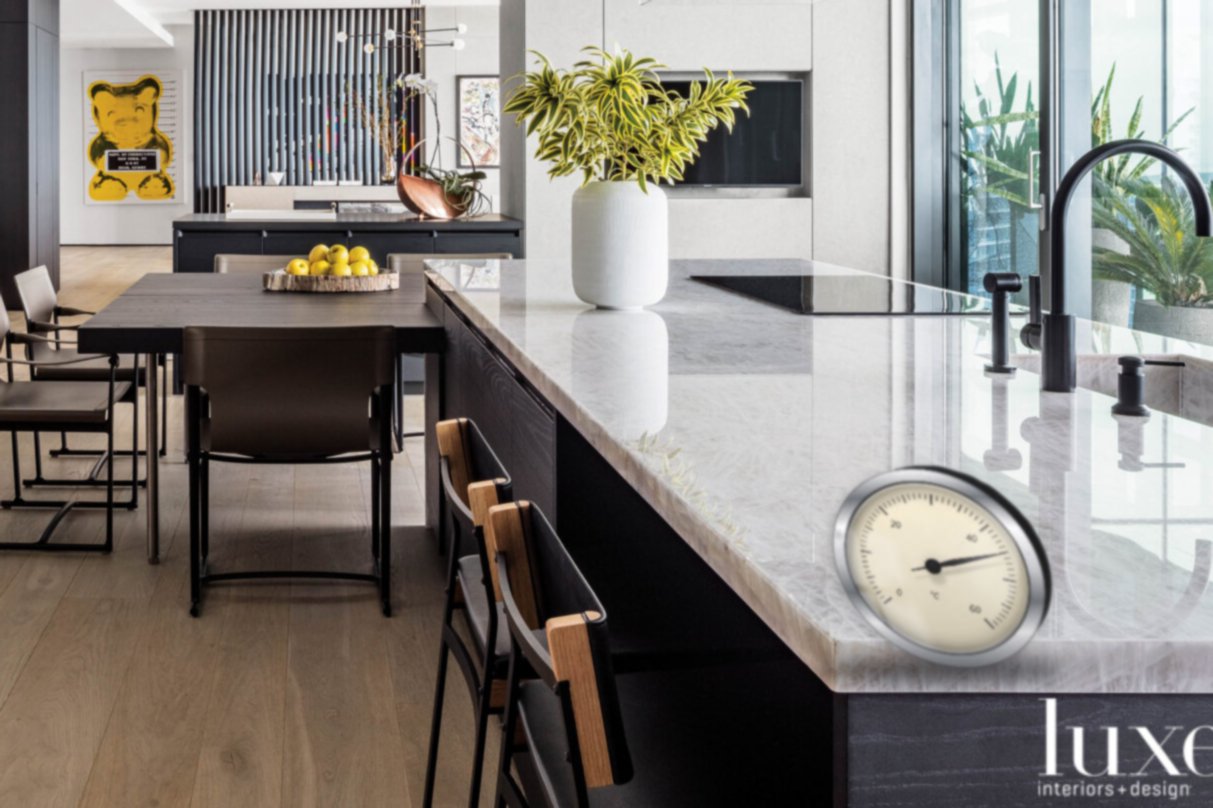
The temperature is 45; °C
